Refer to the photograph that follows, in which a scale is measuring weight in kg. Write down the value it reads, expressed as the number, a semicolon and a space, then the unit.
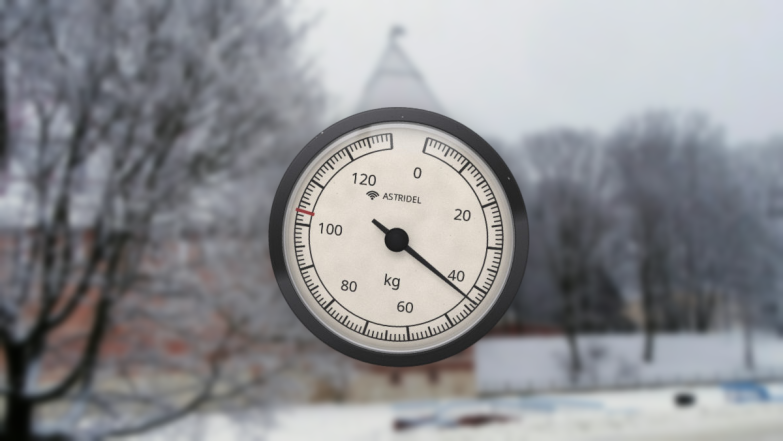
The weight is 43; kg
